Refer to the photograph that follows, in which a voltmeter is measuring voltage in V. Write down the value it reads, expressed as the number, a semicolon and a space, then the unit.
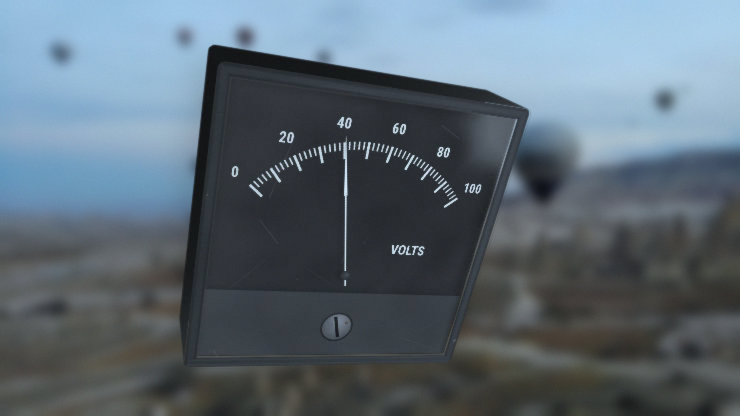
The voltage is 40; V
